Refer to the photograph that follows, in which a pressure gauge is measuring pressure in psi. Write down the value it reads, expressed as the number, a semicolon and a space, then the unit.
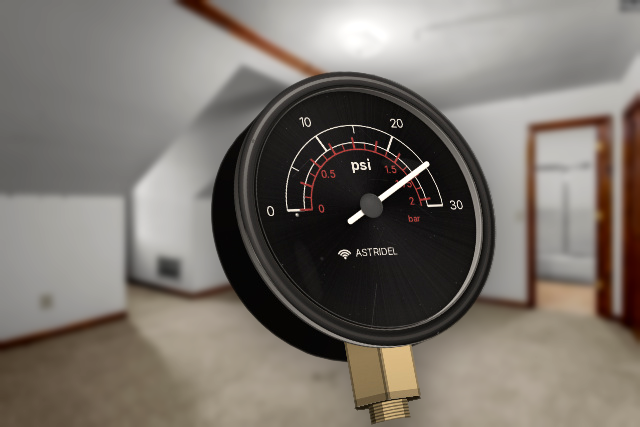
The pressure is 25; psi
